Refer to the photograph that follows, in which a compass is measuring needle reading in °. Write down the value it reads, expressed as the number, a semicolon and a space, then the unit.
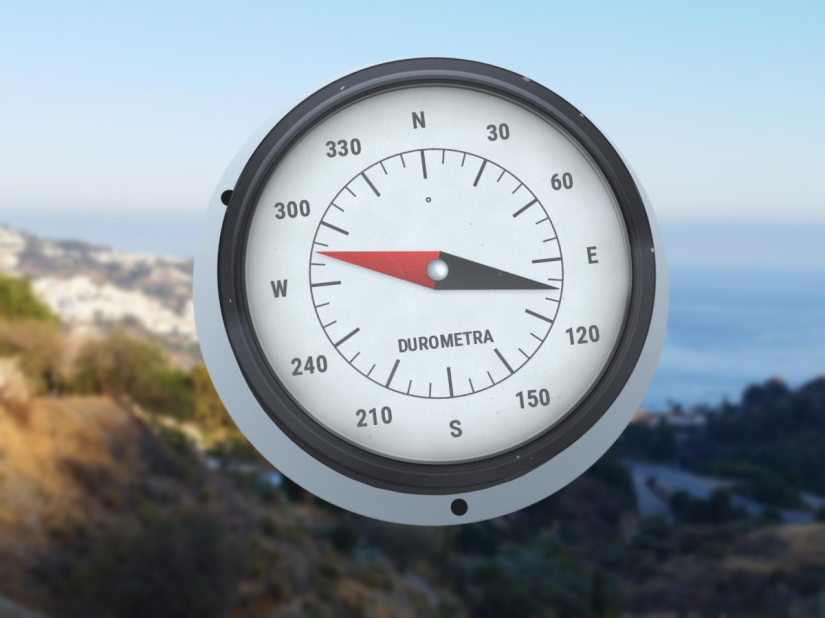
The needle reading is 285; °
